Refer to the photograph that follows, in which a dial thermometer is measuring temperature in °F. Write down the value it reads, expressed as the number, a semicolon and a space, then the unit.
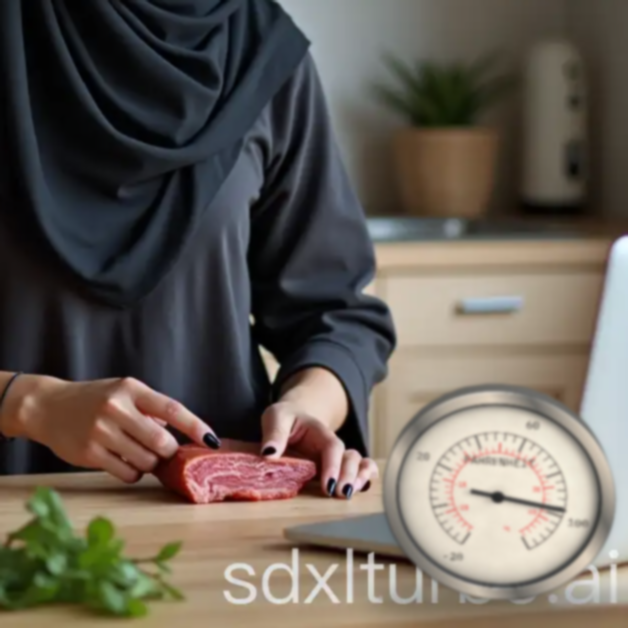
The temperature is 96; °F
